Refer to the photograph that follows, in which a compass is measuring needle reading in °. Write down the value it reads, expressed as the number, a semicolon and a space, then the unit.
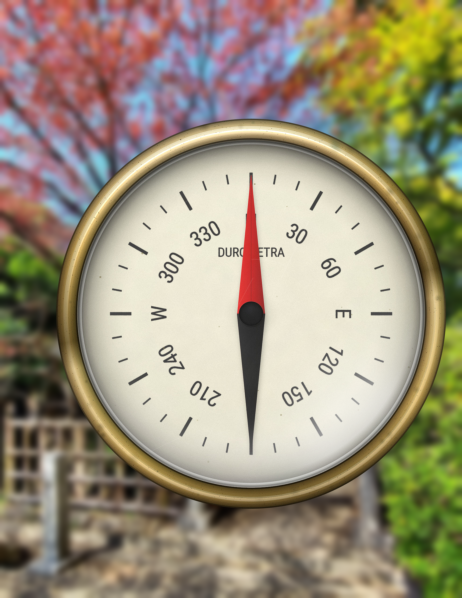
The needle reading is 0; °
